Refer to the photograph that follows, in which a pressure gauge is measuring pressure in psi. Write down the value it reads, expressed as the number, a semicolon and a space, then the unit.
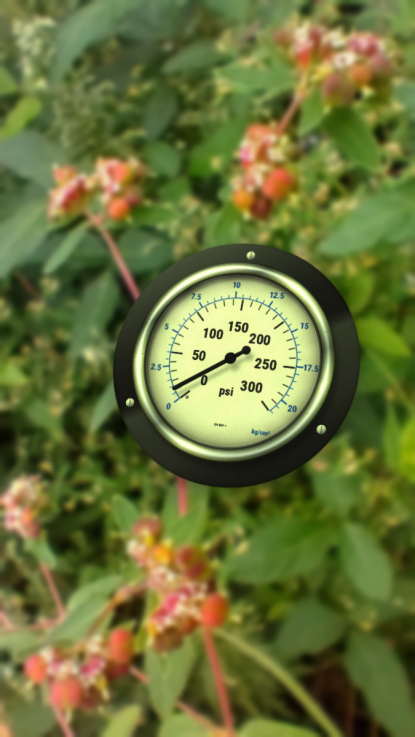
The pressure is 10; psi
